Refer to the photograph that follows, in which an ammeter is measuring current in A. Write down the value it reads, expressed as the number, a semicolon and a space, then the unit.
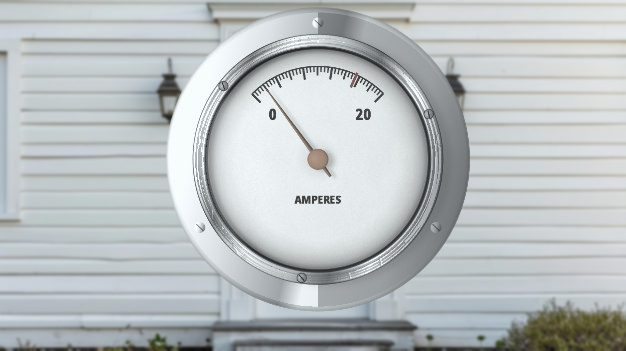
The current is 2; A
